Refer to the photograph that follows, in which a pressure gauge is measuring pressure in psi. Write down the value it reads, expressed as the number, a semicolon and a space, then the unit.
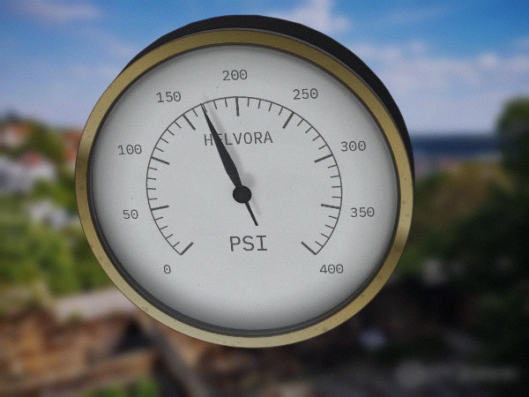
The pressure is 170; psi
